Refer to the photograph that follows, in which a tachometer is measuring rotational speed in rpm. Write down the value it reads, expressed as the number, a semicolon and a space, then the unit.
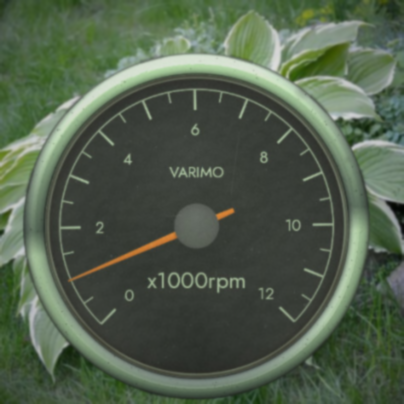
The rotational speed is 1000; rpm
